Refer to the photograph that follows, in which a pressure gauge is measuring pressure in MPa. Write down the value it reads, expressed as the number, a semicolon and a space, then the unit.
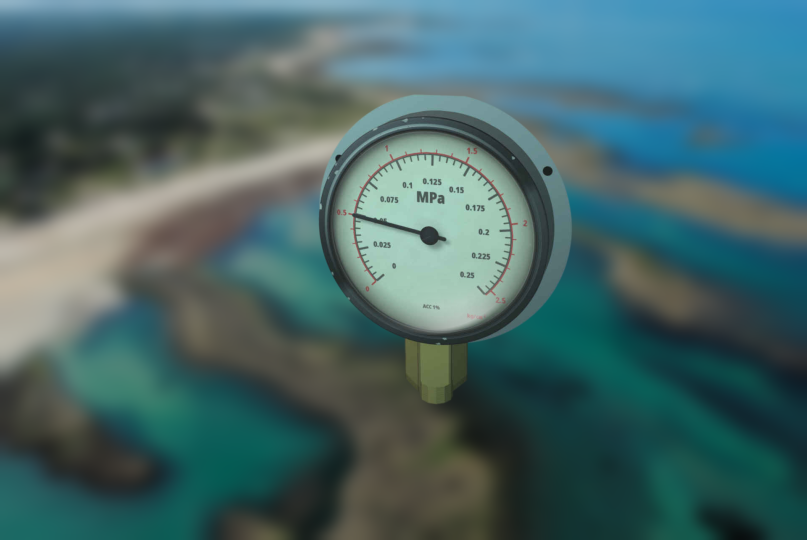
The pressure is 0.05; MPa
